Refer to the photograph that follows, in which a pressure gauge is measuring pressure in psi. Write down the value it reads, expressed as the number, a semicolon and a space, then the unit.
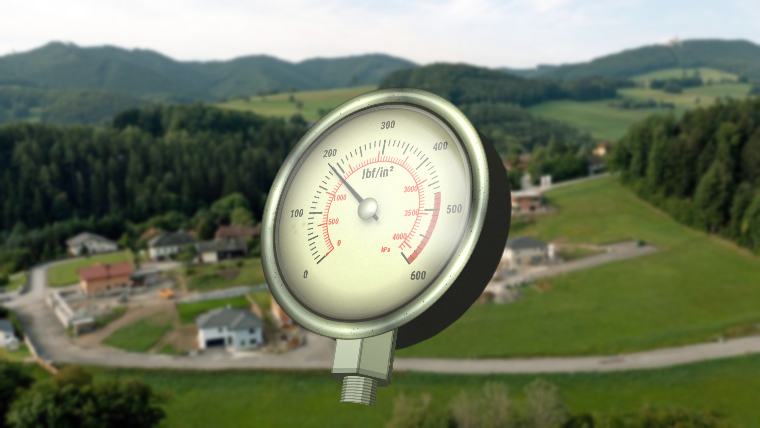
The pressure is 190; psi
